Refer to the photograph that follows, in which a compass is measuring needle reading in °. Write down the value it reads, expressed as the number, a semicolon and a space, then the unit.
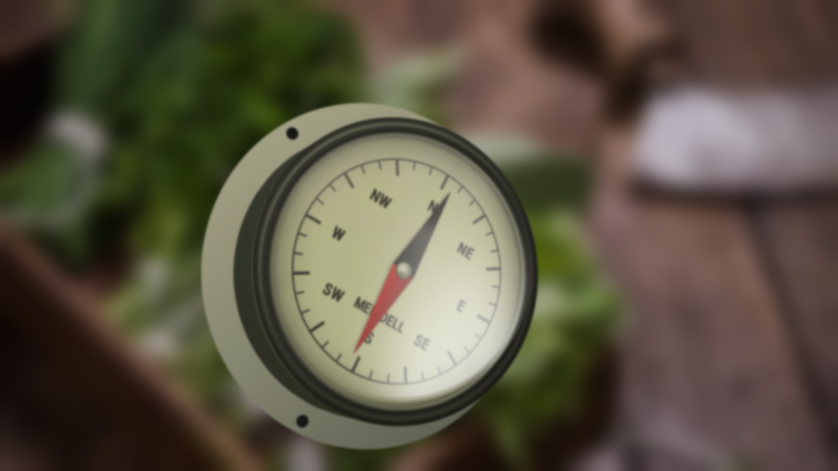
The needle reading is 185; °
